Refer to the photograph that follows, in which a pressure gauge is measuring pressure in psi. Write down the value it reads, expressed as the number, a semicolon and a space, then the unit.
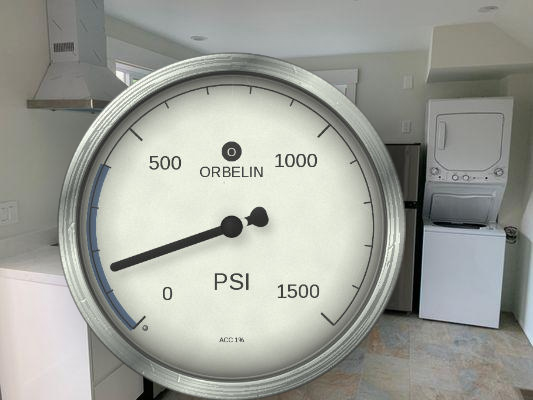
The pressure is 150; psi
